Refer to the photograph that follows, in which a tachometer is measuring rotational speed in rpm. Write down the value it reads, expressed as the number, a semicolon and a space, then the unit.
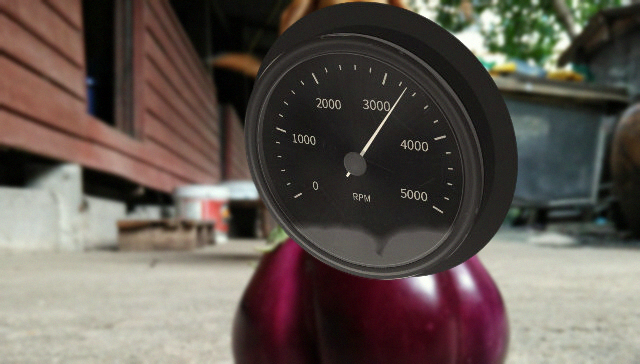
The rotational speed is 3300; rpm
